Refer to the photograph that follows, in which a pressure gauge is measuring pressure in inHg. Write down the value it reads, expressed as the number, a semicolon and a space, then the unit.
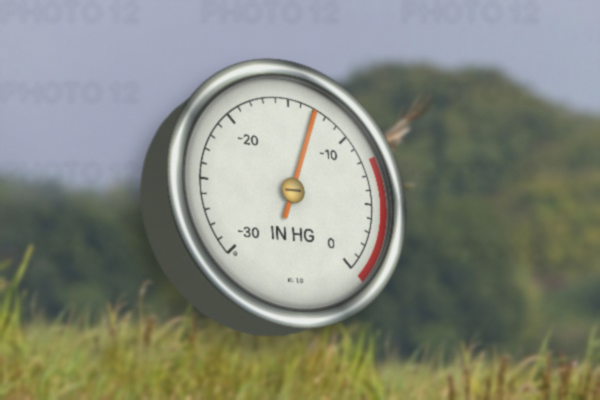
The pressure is -13; inHg
